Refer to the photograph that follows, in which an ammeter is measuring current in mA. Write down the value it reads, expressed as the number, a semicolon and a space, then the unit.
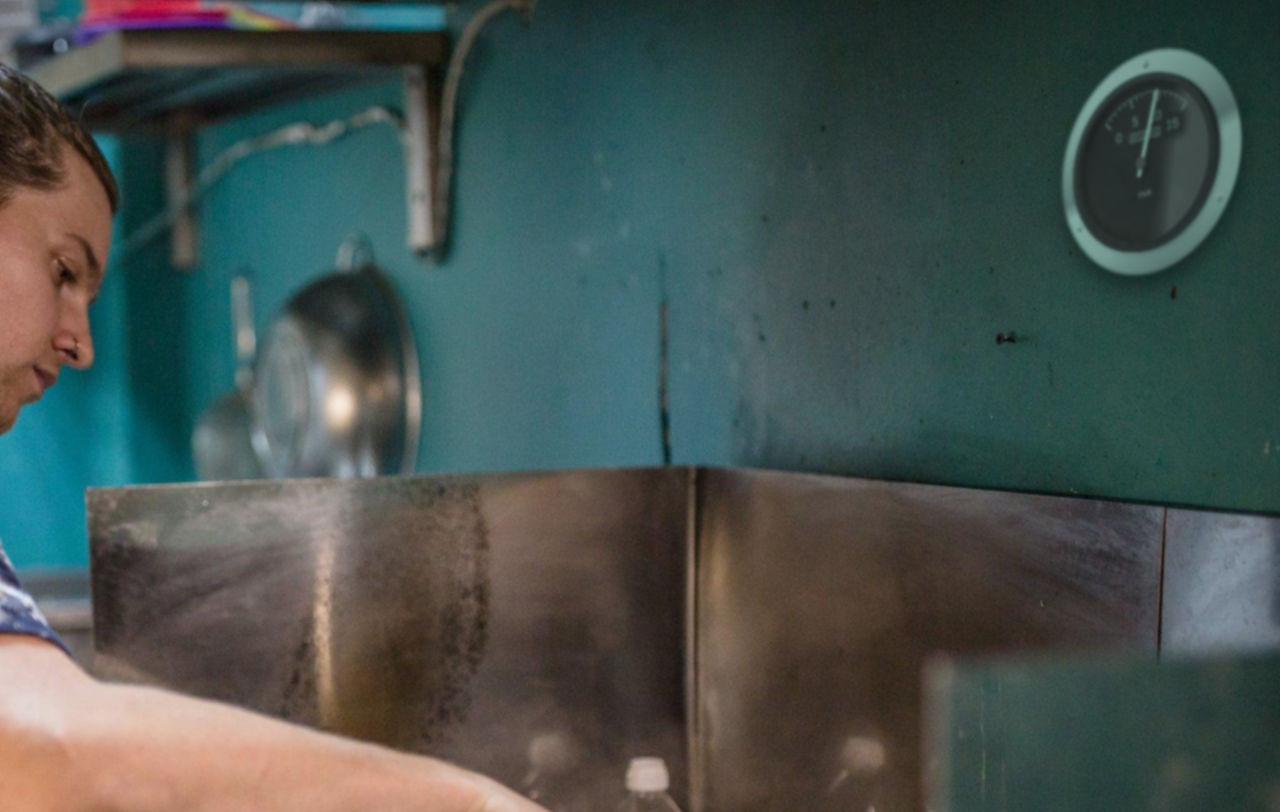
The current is 10; mA
